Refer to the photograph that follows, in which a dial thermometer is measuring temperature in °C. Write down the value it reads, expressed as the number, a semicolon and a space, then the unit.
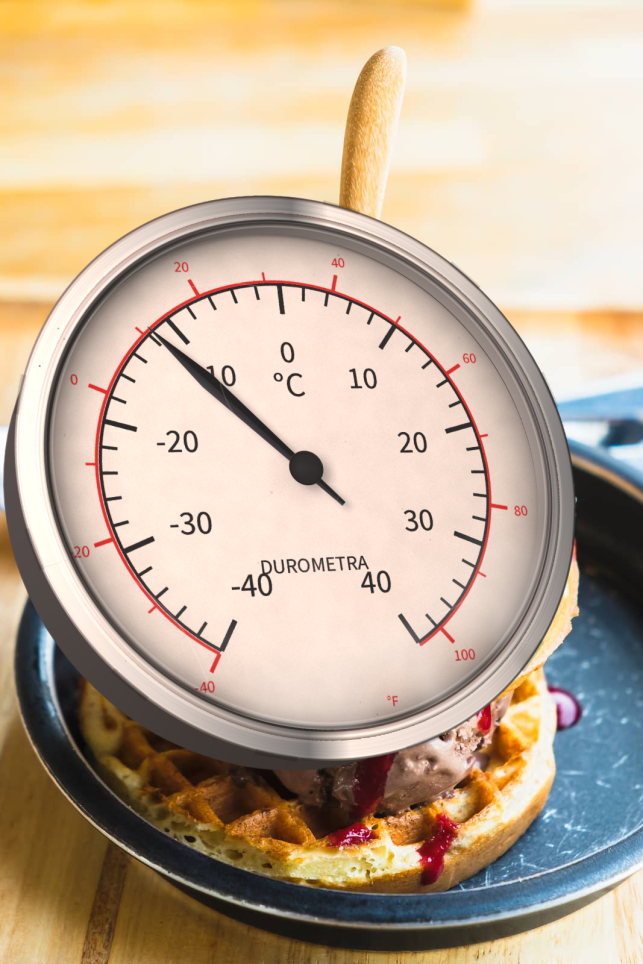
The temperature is -12; °C
